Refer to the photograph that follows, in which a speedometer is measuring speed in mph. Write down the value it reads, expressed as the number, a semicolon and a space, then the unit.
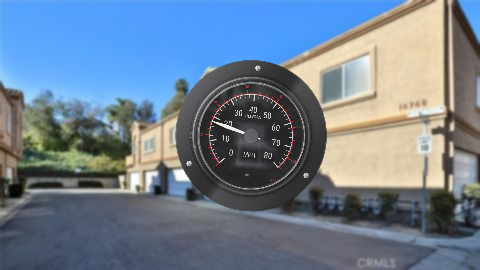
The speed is 18; mph
